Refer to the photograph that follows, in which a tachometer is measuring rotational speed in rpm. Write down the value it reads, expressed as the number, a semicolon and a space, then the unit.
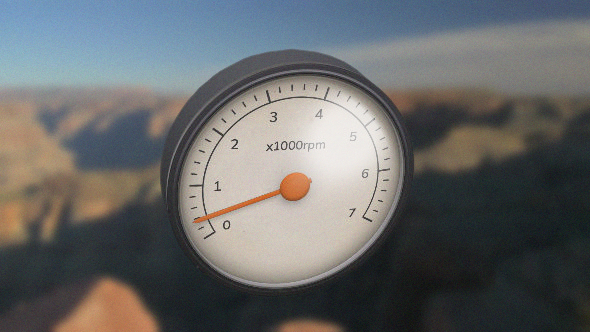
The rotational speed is 400; rpm
